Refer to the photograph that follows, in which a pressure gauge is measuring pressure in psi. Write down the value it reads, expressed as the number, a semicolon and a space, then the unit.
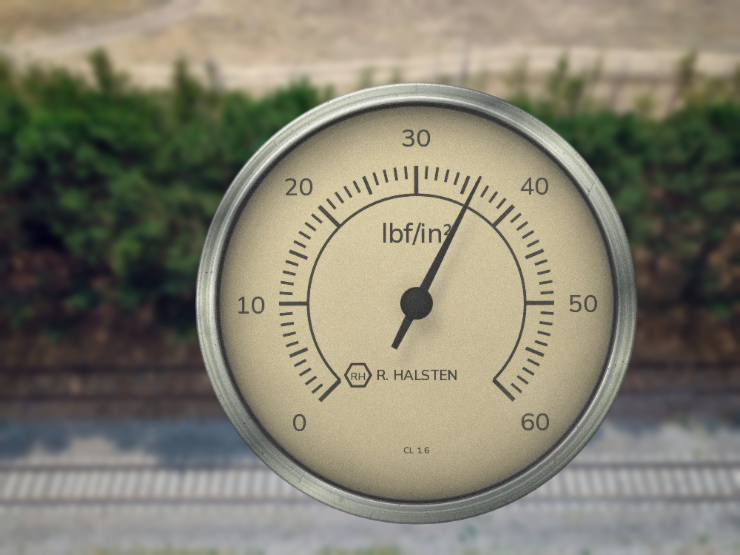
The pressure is 36; psi
